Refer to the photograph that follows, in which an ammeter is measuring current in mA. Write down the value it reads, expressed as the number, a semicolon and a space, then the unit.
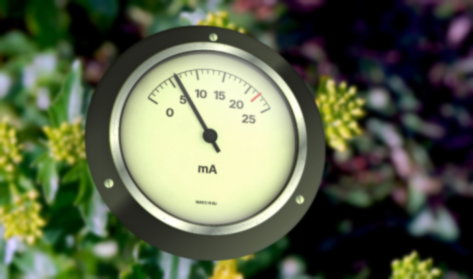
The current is 6; mA
